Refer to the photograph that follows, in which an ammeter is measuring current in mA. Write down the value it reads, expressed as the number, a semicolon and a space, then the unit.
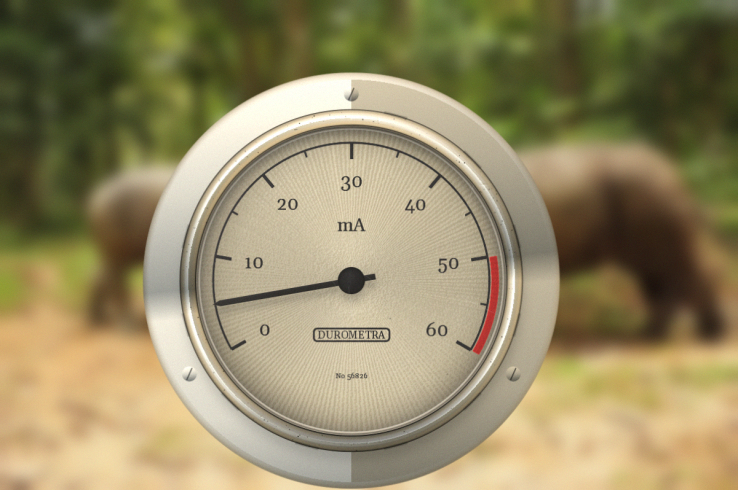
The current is 5; mA
